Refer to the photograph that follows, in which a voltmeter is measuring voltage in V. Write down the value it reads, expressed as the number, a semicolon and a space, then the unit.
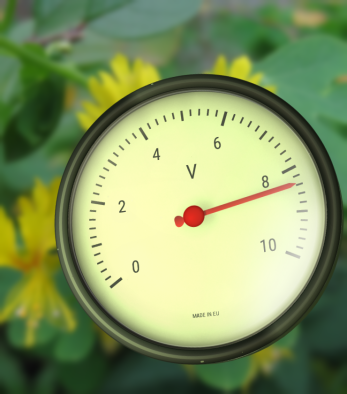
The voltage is 8.4; V
